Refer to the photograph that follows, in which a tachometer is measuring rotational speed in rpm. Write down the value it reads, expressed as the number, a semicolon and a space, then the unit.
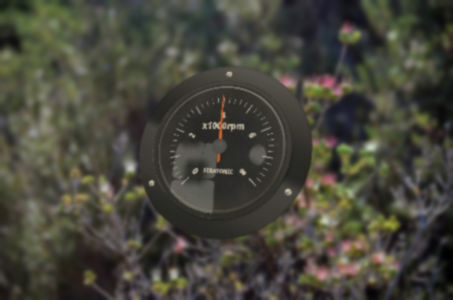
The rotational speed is 4000; rpm
